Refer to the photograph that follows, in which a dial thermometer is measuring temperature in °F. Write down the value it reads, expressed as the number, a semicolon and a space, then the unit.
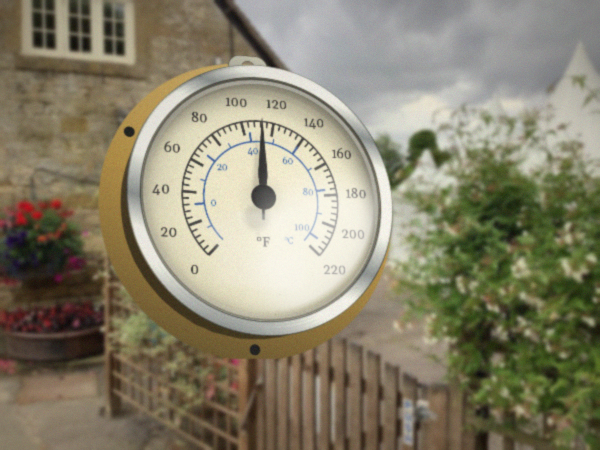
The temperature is 112; °F
